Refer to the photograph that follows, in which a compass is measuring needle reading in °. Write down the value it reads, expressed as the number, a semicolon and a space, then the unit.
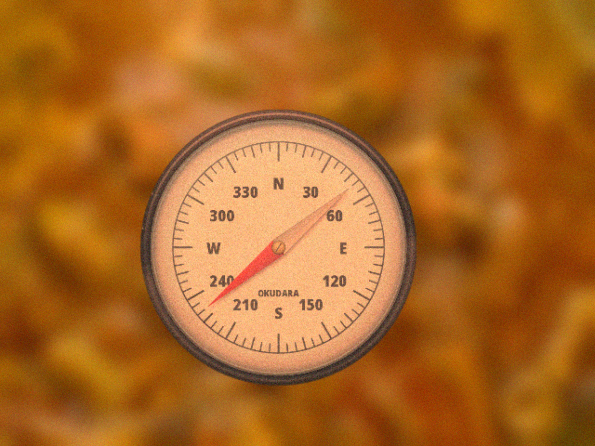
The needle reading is 230; °
